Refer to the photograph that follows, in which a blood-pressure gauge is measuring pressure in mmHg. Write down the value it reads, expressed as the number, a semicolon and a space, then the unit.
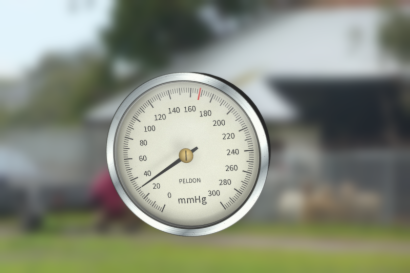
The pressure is 30; mmHg
